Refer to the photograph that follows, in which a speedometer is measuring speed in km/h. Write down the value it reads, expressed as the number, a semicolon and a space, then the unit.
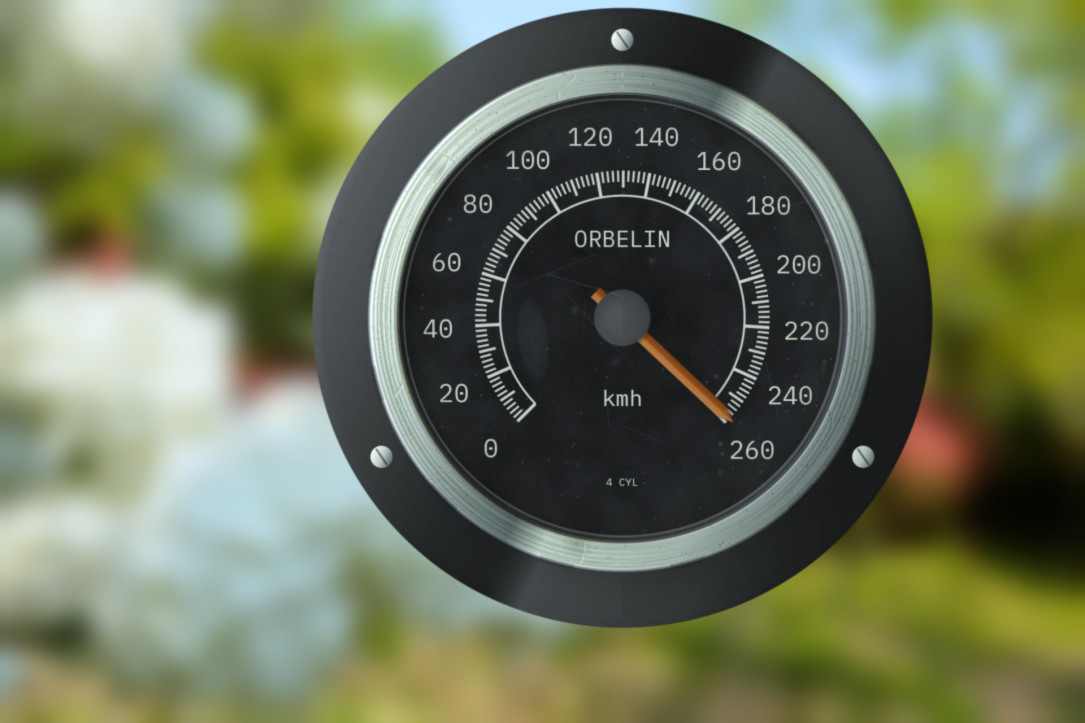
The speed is 258; km/h
